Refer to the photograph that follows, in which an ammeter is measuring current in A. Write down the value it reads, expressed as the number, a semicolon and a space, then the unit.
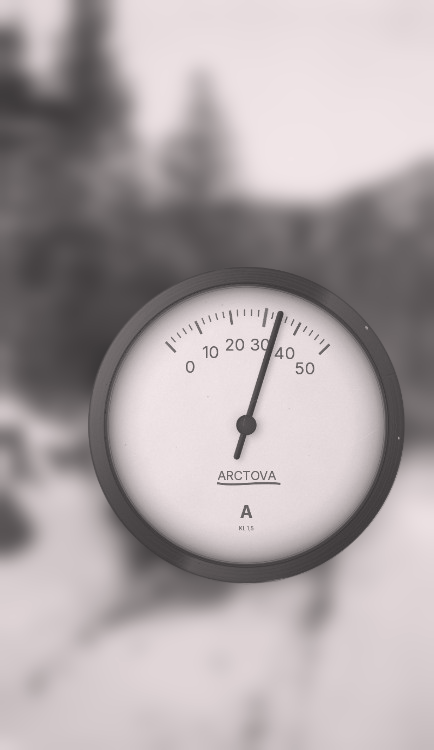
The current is 34; A
